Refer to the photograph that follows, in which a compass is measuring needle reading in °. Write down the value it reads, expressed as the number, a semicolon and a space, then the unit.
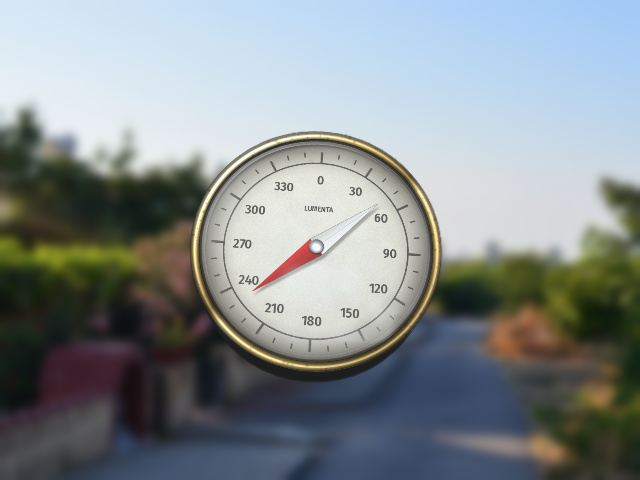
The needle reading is 230; °
